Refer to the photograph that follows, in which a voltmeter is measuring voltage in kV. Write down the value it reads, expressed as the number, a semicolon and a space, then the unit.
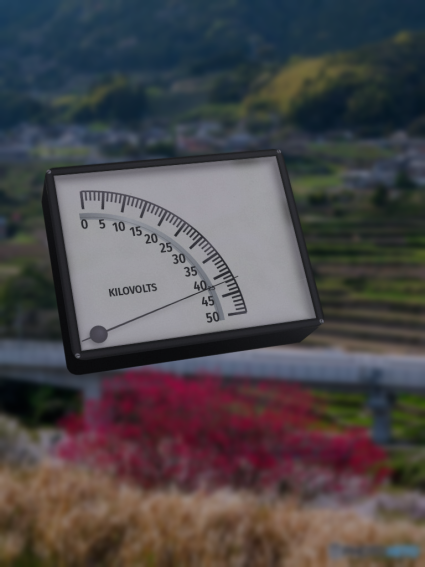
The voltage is 42; kV
